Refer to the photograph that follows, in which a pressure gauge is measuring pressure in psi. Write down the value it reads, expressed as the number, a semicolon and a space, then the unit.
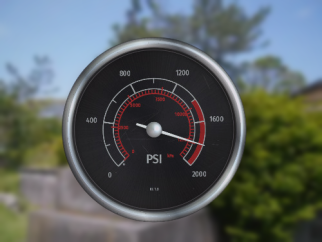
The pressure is 1800; psi
